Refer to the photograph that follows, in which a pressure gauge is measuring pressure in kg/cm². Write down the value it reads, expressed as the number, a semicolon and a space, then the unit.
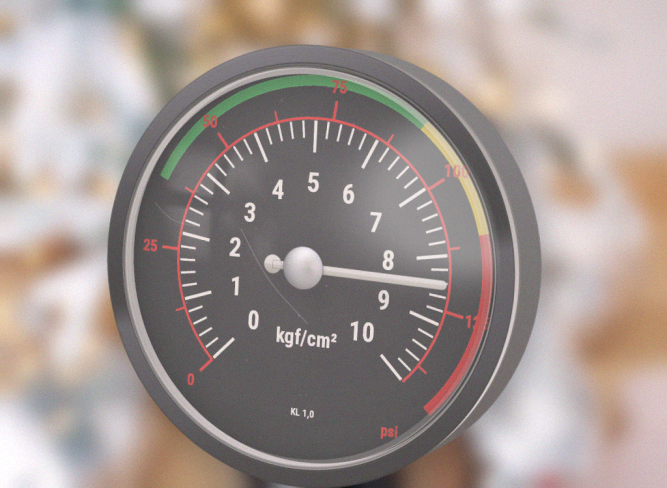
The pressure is 8.4; kg/cm²
